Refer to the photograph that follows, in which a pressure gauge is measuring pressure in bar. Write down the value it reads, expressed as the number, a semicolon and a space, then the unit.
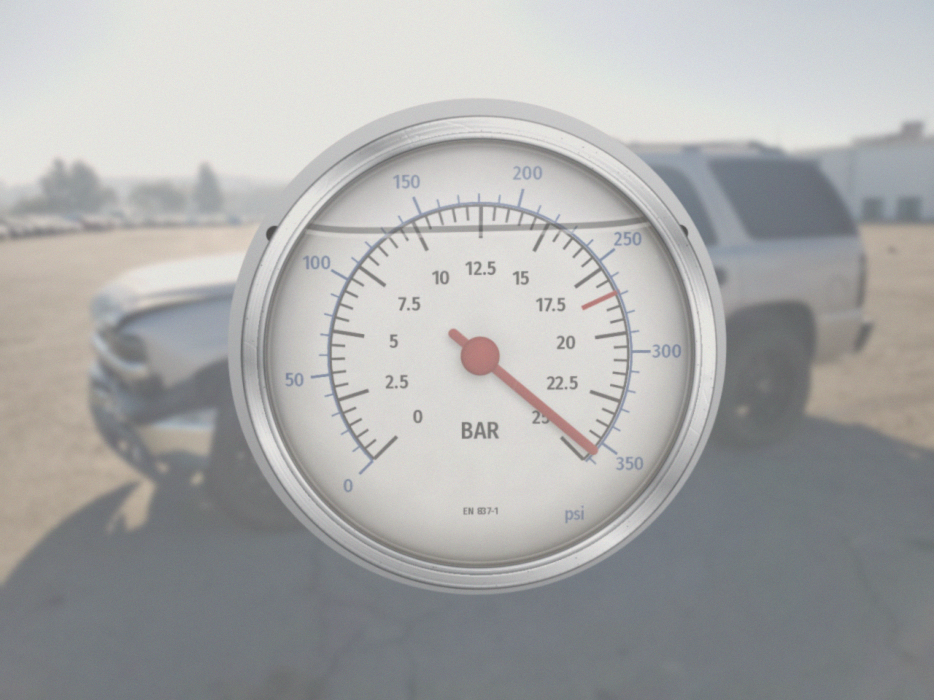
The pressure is 24.5; bar
